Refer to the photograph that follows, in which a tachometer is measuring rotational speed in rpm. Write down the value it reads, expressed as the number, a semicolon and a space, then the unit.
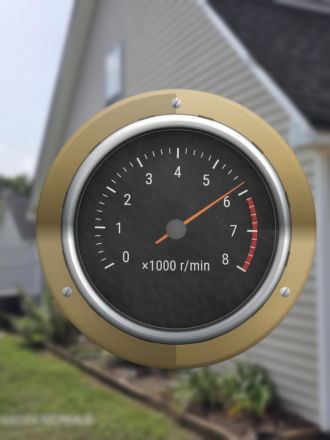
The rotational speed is 5800; rpm
